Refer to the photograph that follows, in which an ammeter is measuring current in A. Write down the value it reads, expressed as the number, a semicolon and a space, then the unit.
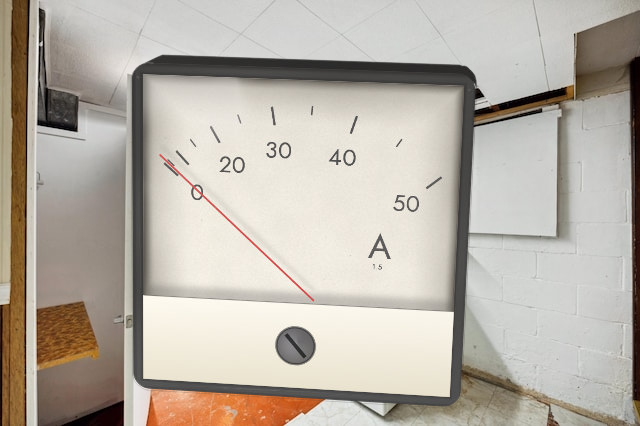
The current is 5; A
